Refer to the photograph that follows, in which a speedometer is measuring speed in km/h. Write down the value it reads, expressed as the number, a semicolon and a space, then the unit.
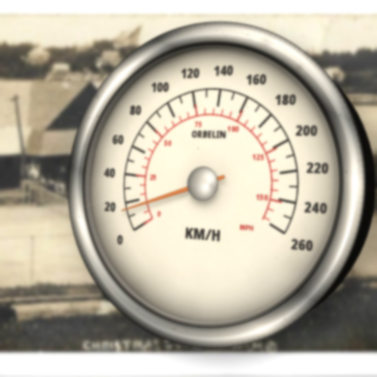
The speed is 15; km/h
